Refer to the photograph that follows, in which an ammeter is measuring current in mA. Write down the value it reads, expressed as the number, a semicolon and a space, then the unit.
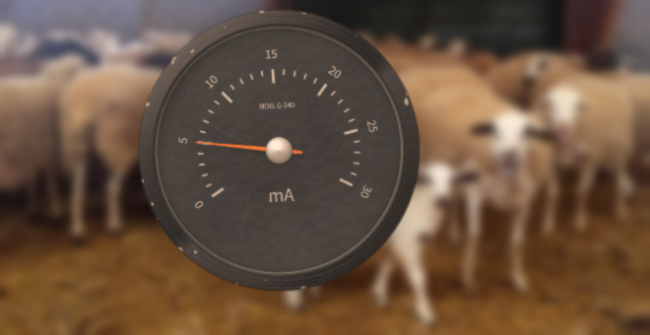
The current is 5; mA
